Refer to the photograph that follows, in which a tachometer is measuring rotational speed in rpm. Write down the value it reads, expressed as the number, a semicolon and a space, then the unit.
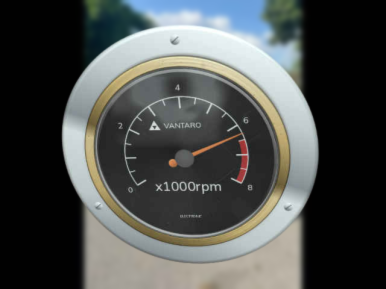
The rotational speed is 6250; rpm
